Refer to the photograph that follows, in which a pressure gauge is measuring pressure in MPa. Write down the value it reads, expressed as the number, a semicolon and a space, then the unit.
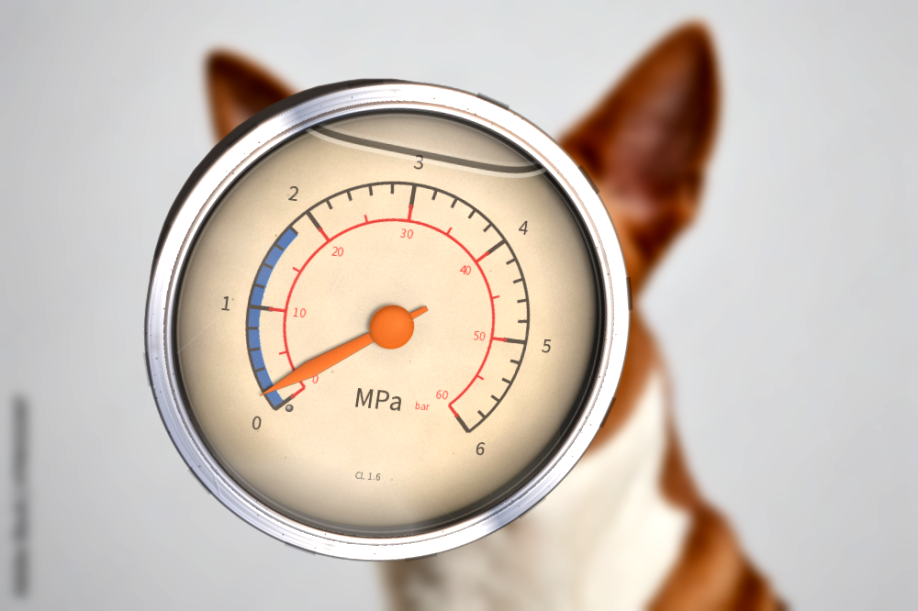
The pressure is 0.2; MPa
